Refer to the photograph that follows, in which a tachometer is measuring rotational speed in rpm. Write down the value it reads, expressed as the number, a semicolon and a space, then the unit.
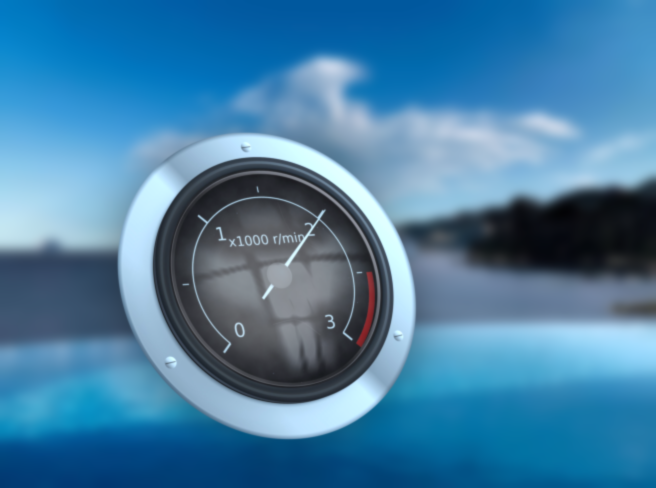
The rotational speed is 2000; rpm
